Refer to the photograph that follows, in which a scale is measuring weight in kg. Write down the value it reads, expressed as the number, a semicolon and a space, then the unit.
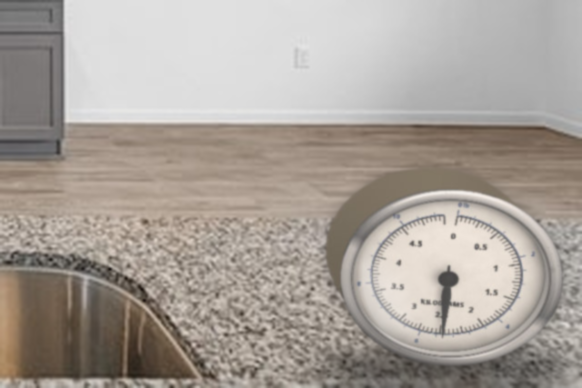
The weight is 2.5; kg
